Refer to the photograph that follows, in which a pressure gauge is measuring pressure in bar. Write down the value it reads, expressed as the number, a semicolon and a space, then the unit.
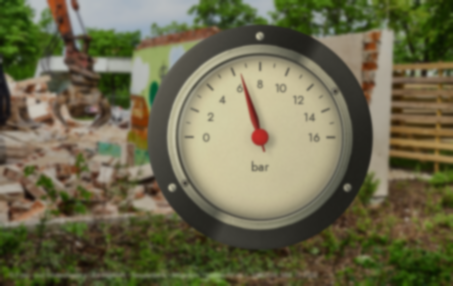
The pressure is 6.5; bar
